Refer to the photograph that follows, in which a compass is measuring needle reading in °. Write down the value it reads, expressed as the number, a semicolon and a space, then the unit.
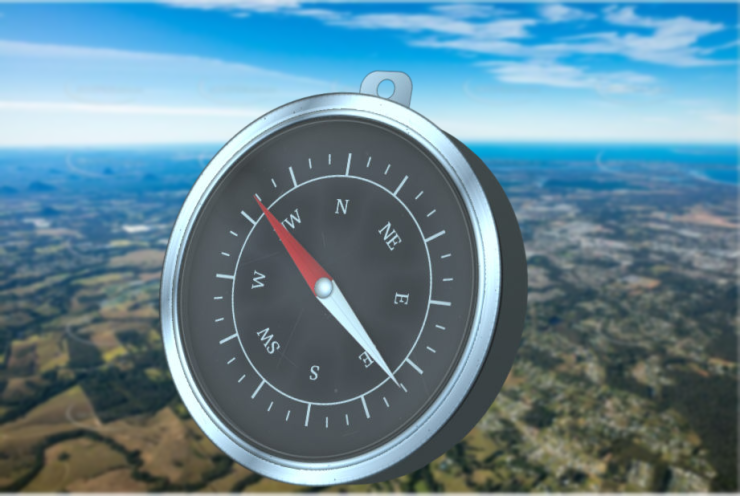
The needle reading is 310; °
